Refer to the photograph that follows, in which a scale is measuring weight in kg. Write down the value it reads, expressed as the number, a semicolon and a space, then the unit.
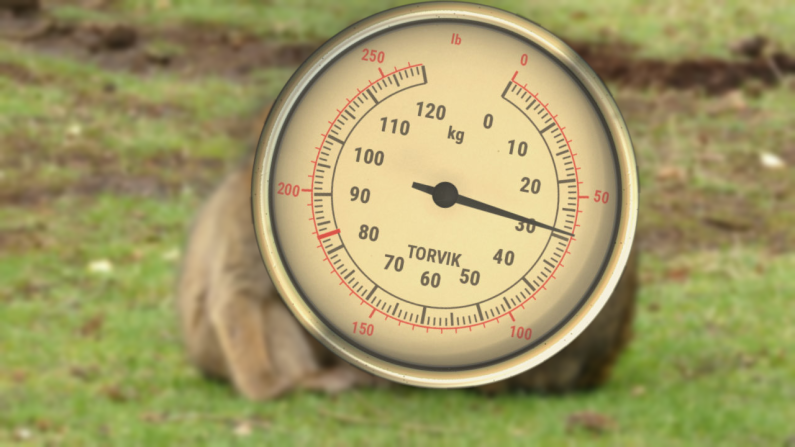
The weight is 29; kg
